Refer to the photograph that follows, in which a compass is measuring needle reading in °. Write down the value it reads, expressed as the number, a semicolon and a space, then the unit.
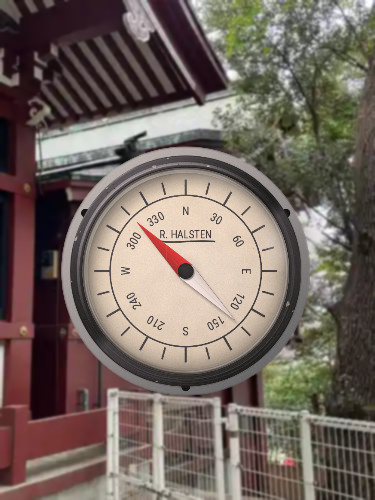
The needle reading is 315; °
